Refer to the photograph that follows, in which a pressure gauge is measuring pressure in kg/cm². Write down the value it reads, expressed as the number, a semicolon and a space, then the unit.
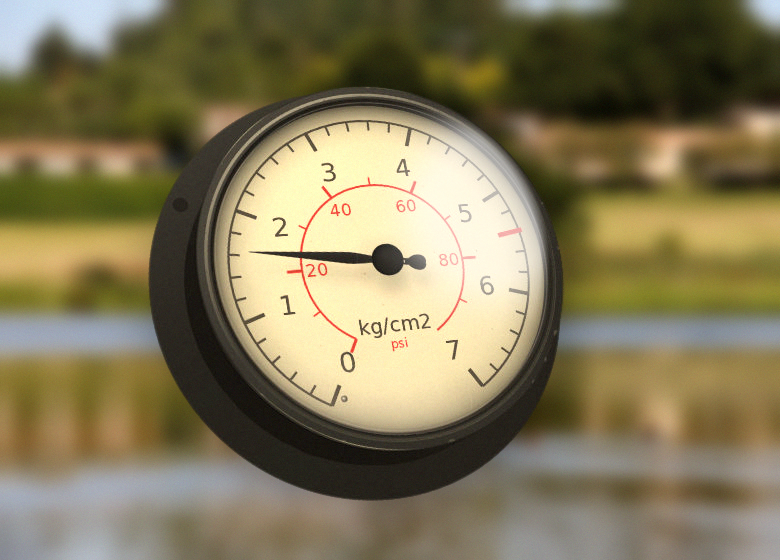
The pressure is 1.6; kg/cm²
